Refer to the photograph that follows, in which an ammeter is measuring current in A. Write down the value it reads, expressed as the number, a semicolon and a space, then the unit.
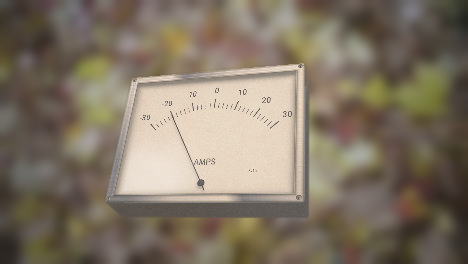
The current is -20; A
